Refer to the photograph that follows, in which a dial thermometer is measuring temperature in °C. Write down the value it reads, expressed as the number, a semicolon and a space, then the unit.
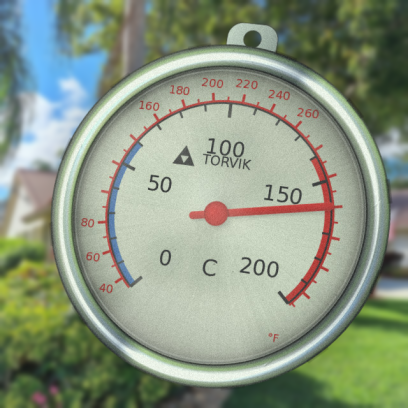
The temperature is 160; °C
